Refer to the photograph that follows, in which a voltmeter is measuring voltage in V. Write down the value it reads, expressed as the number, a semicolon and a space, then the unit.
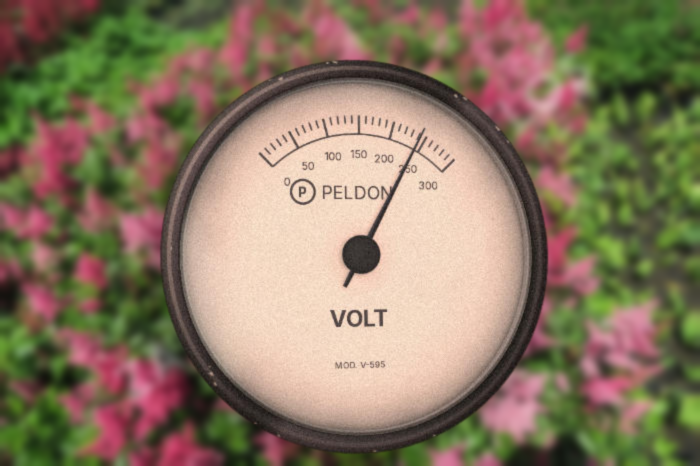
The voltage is 240; V
